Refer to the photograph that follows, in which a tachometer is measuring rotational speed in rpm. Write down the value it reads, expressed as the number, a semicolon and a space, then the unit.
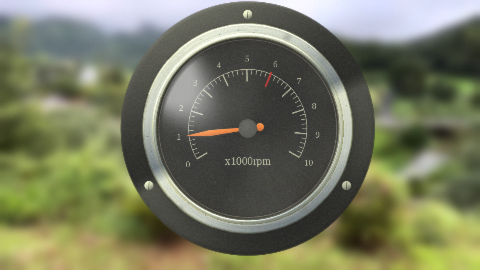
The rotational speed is 1000; rpm
